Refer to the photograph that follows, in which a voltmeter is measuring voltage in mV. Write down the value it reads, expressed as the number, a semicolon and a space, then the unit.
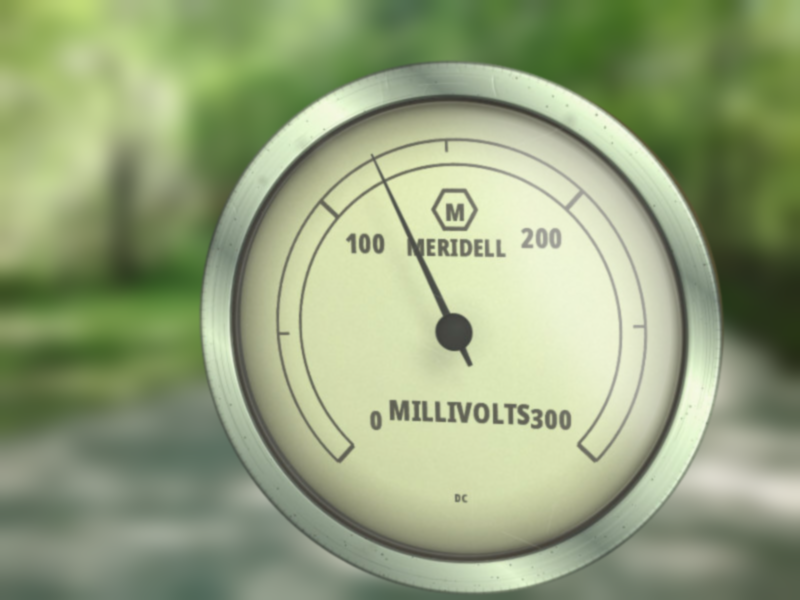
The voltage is 125; mV
